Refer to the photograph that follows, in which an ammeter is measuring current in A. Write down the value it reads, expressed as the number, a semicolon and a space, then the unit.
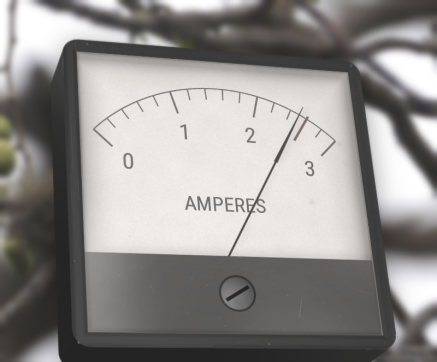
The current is 2.5; A
